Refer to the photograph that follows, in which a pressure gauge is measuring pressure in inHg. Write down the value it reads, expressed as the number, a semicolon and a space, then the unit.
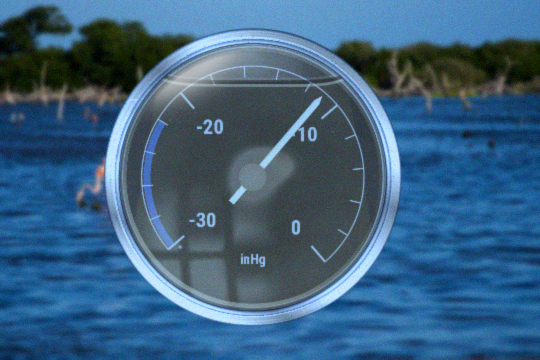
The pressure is -11; inHg
